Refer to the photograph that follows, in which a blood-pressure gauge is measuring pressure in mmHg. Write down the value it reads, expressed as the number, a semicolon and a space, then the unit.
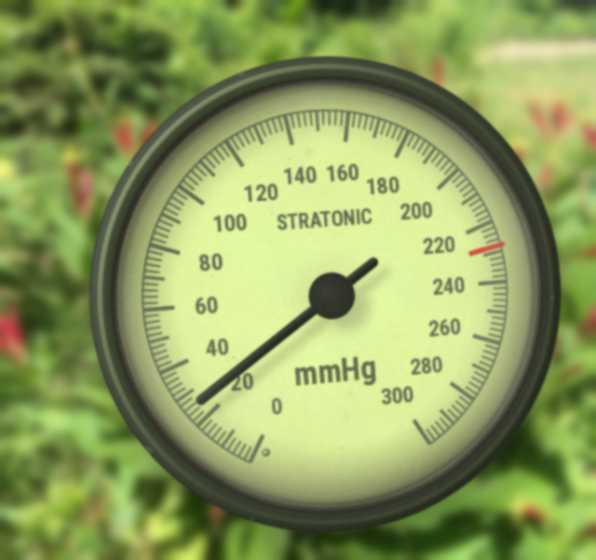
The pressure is 26; mmHg
